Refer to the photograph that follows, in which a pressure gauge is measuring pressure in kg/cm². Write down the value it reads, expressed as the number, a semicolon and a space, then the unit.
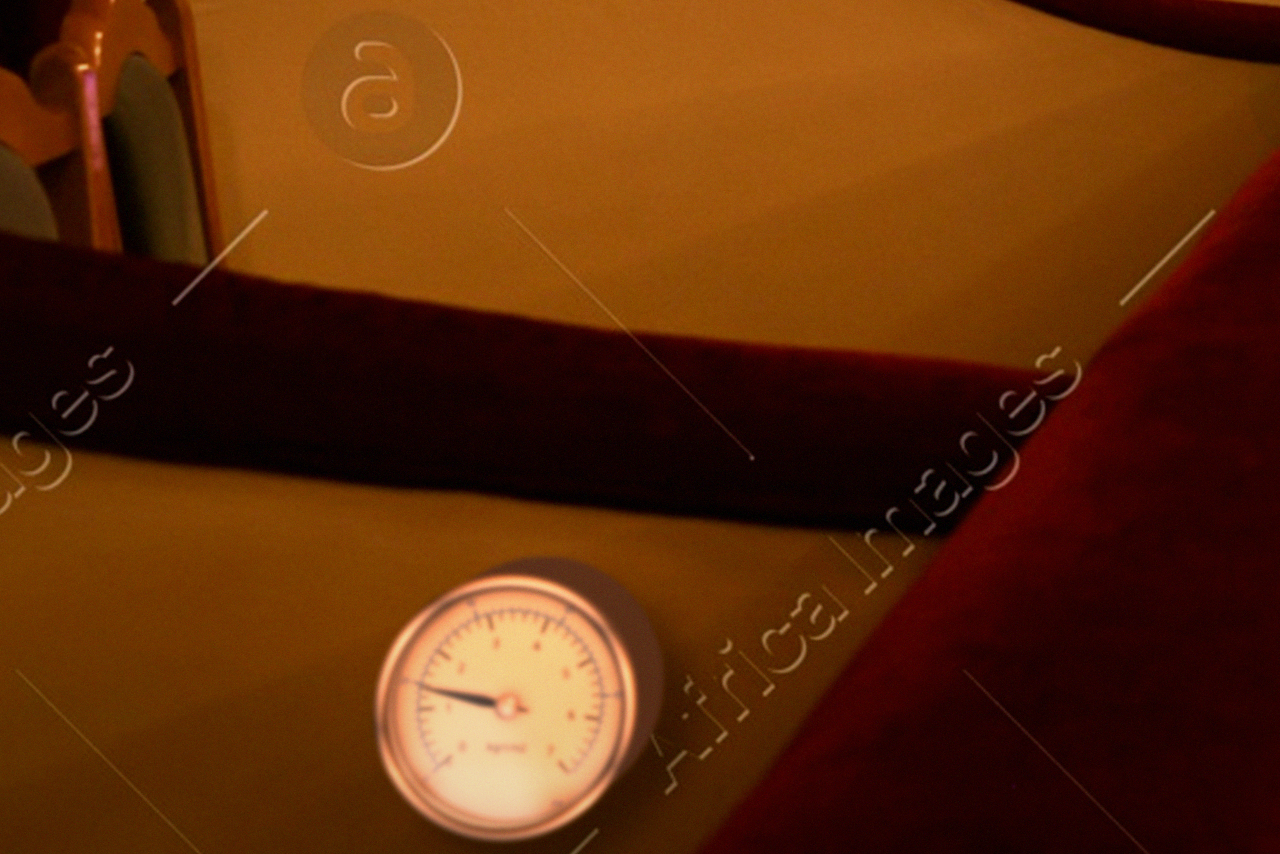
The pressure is 1.4; kg/cm²
